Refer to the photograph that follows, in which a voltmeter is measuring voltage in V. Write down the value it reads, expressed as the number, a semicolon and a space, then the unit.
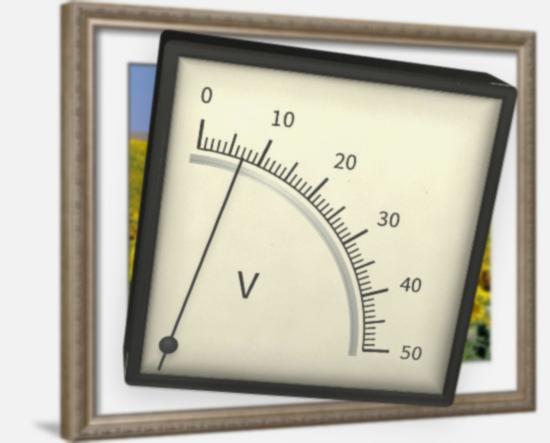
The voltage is 7; V
